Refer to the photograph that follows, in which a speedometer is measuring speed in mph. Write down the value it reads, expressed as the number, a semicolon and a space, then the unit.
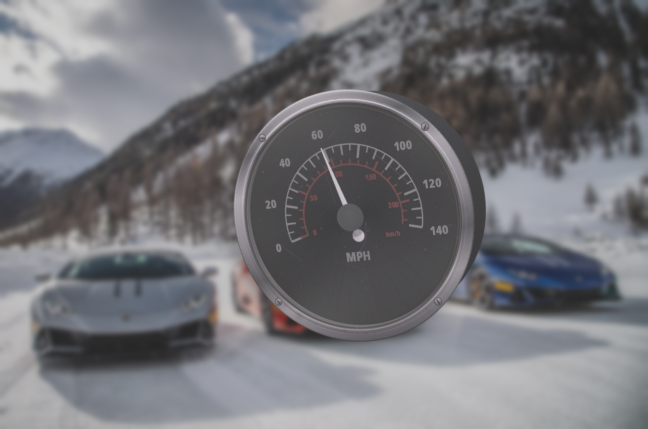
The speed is 60; mph
